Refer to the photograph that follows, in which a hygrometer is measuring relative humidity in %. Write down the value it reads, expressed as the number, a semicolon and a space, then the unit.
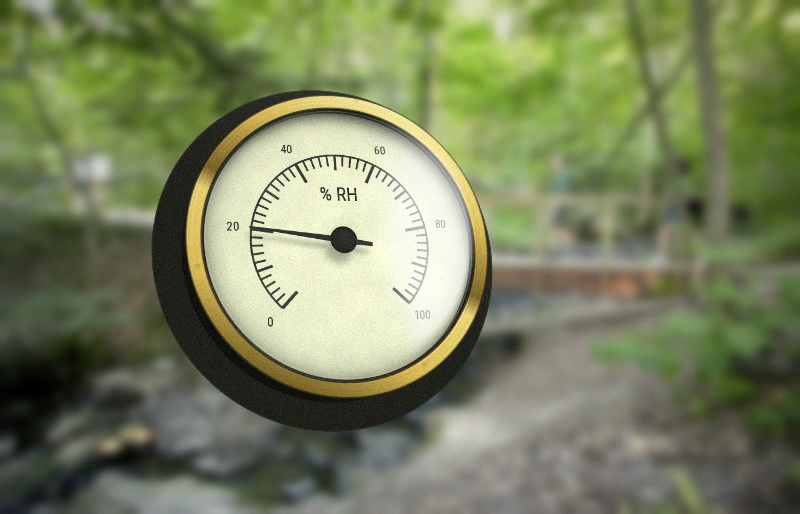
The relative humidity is 20; %
